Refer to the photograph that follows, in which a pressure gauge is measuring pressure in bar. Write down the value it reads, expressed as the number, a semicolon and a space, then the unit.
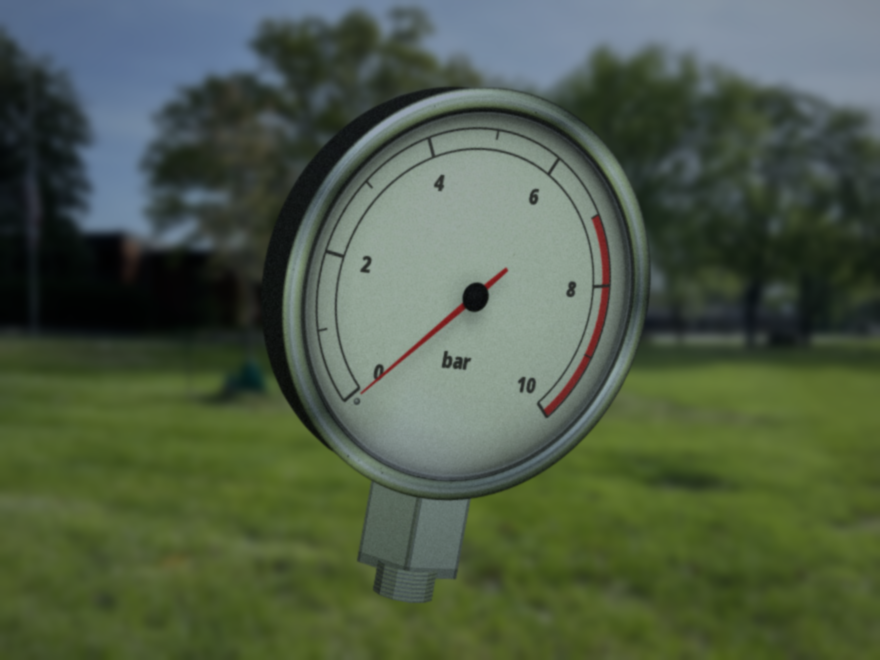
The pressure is 0; bar
